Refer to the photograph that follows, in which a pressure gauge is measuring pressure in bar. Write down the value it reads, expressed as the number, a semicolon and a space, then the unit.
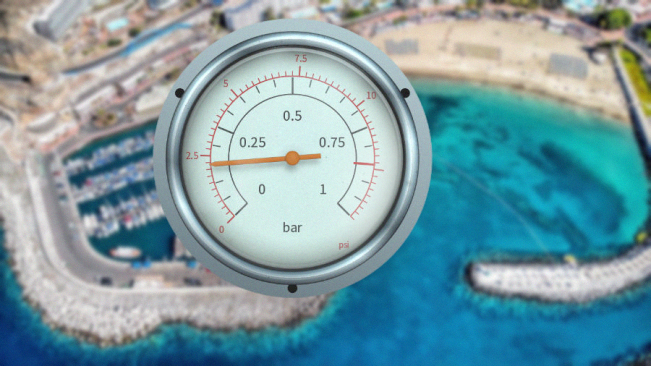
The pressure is 0.15; bar
